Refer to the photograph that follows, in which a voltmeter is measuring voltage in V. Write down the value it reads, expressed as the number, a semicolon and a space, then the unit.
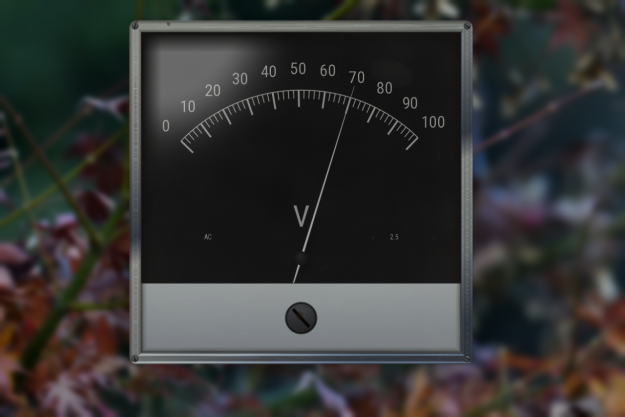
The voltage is 70; V
